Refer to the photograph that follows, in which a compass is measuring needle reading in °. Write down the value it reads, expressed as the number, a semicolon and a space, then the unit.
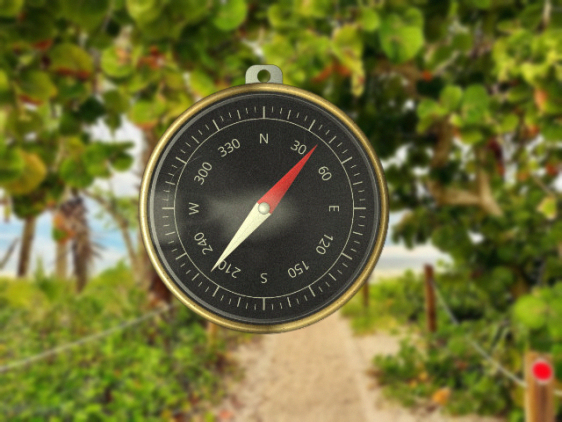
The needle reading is 40; °
